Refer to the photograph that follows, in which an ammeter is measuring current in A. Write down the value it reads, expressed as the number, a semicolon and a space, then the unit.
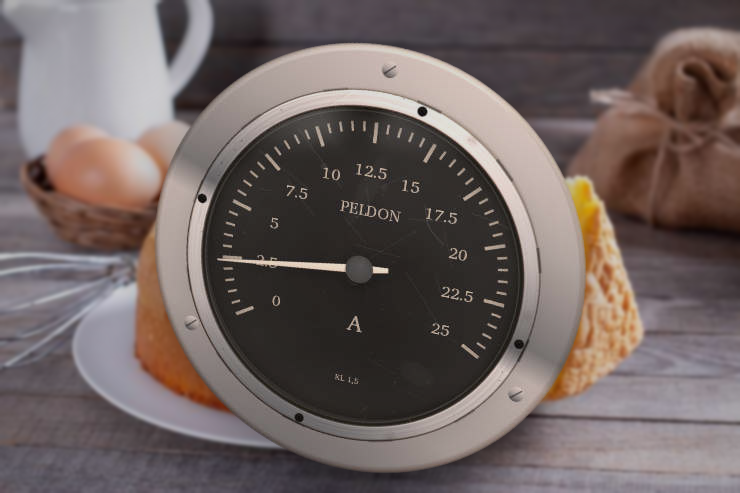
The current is 2.5; A
